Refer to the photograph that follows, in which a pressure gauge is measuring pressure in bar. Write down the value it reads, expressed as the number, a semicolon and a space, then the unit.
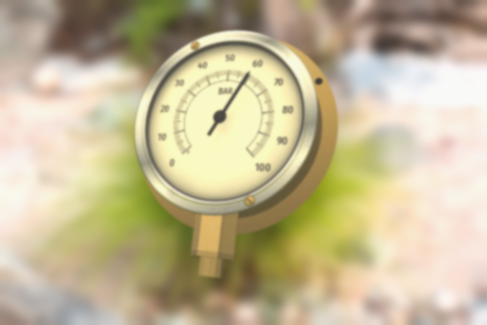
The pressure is 60; bar
